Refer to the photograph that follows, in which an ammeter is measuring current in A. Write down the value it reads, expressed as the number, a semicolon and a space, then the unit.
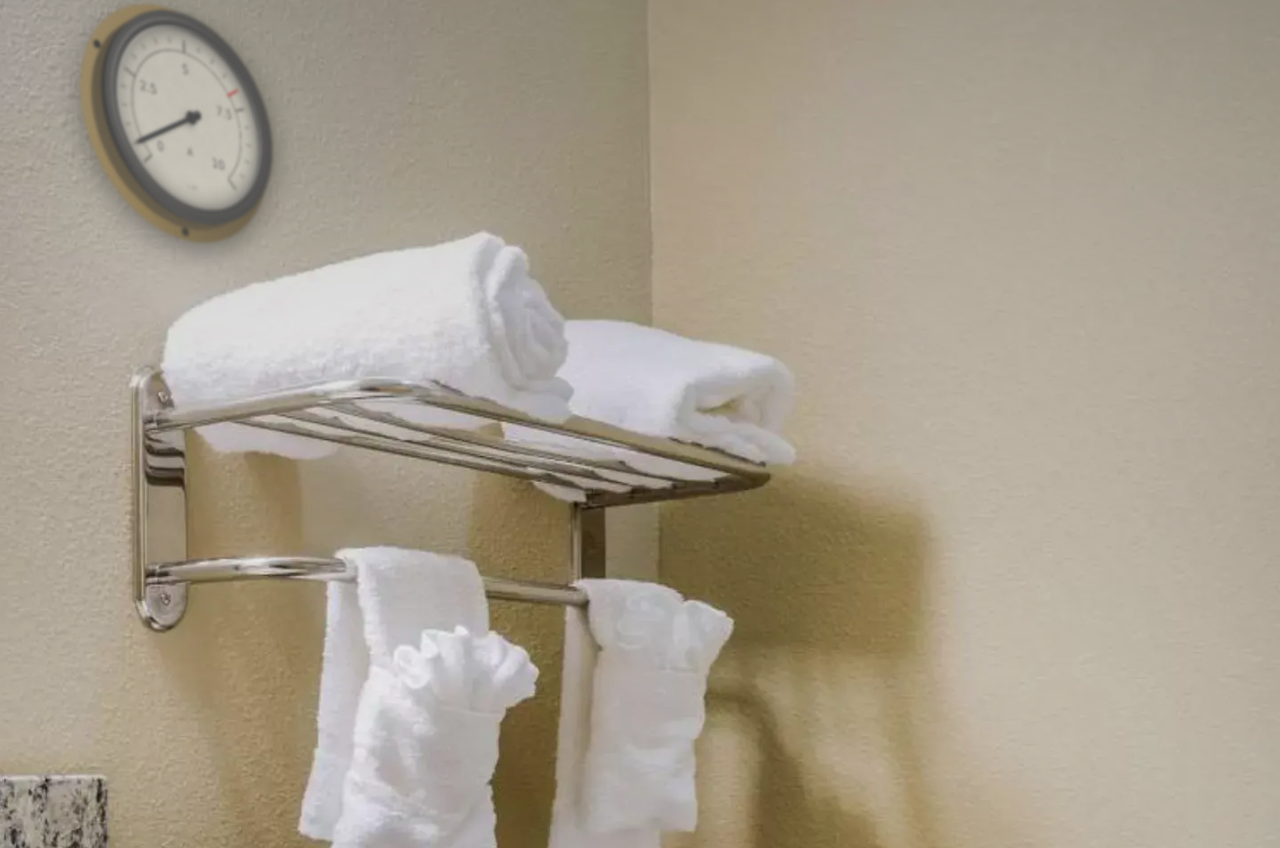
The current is 0.5; A
